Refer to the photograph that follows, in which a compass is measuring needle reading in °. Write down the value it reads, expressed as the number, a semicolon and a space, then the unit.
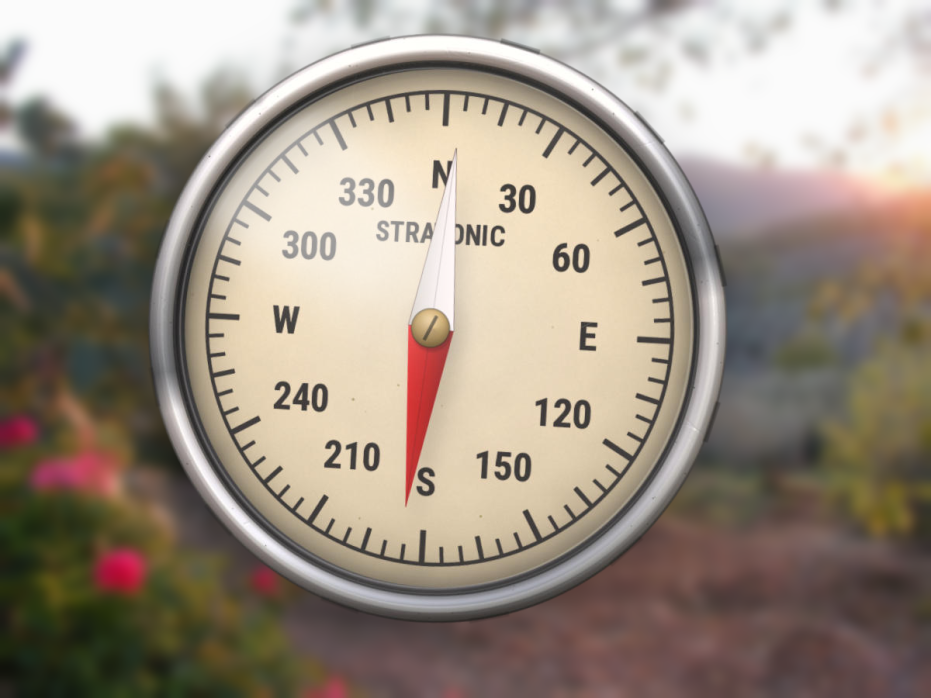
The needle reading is 185; °
